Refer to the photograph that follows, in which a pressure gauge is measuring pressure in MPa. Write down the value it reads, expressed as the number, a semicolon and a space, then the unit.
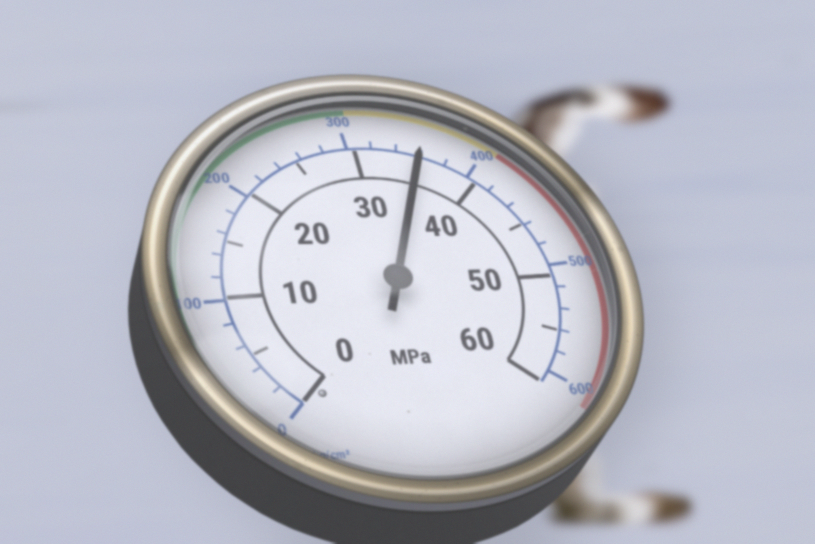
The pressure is 35; MPa
